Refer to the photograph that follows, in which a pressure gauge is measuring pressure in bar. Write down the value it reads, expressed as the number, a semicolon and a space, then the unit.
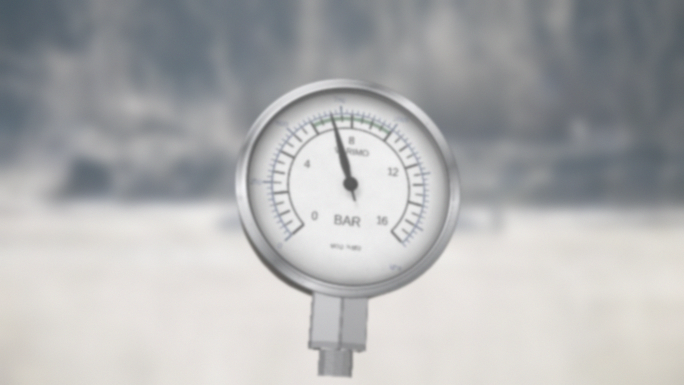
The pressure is 7; bar
